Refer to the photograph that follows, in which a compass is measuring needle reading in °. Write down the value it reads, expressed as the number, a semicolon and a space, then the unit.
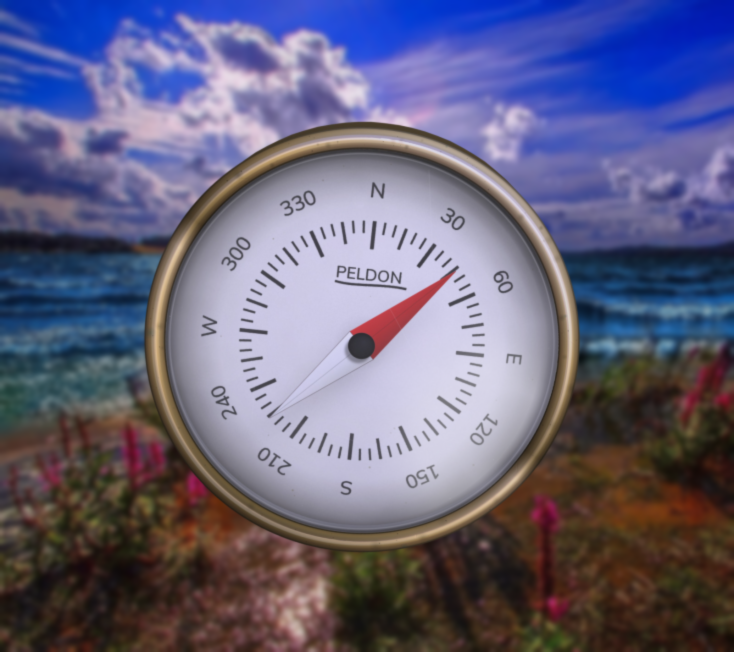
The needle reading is 45; °
